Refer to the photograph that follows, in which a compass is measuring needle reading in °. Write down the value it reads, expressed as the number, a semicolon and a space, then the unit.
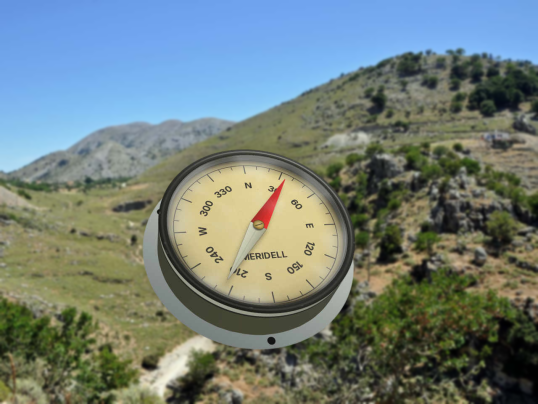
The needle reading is 35; °
